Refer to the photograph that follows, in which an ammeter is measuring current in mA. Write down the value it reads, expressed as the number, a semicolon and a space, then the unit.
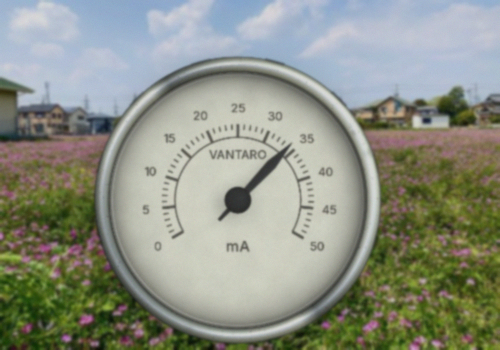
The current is 34; mA
